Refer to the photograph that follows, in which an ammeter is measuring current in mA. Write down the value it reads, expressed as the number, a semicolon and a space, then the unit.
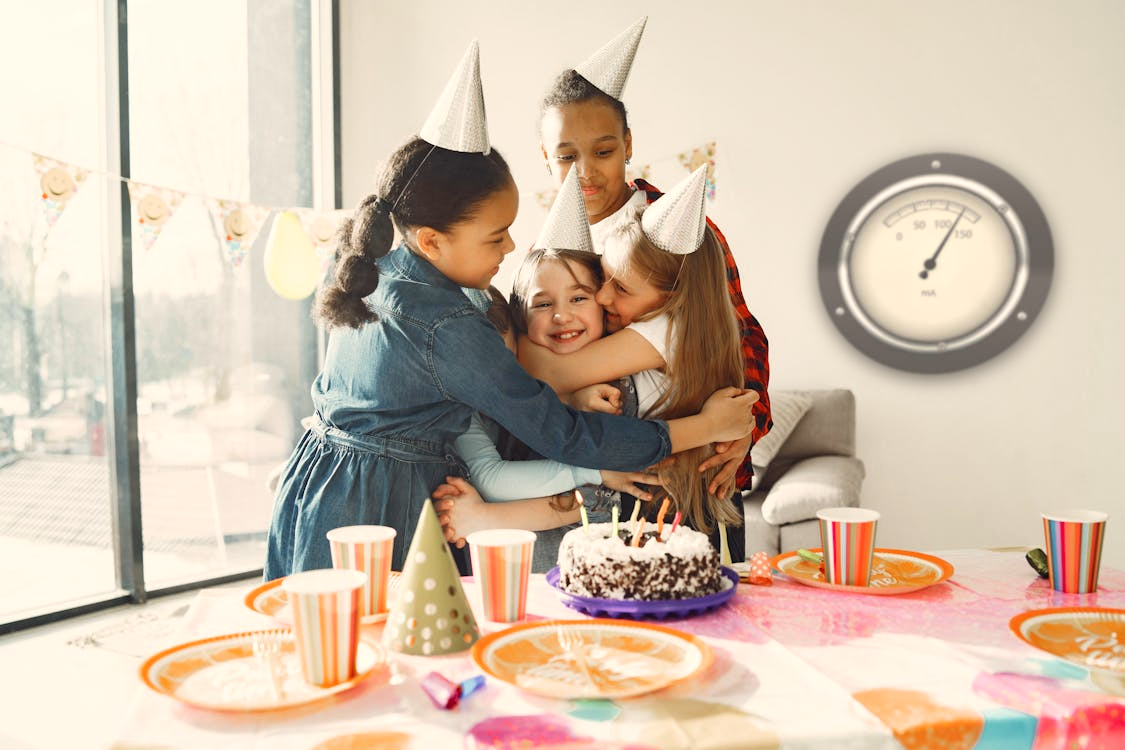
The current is 125; mA
